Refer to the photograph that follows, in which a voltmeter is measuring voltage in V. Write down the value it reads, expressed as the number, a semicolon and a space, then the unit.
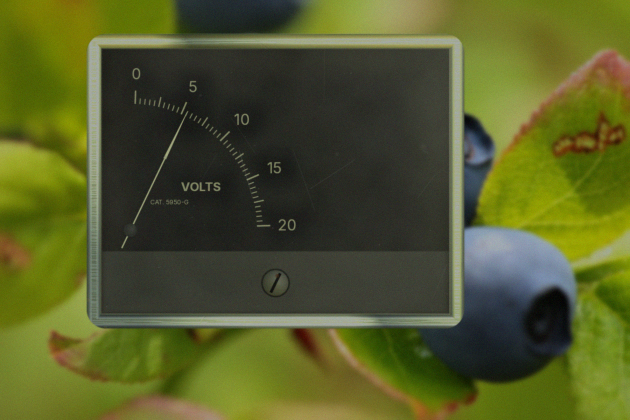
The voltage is 5.5; V
